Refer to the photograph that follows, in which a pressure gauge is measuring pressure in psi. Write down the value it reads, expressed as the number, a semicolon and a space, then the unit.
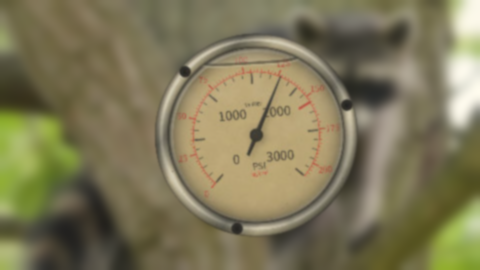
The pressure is 1800; psi
